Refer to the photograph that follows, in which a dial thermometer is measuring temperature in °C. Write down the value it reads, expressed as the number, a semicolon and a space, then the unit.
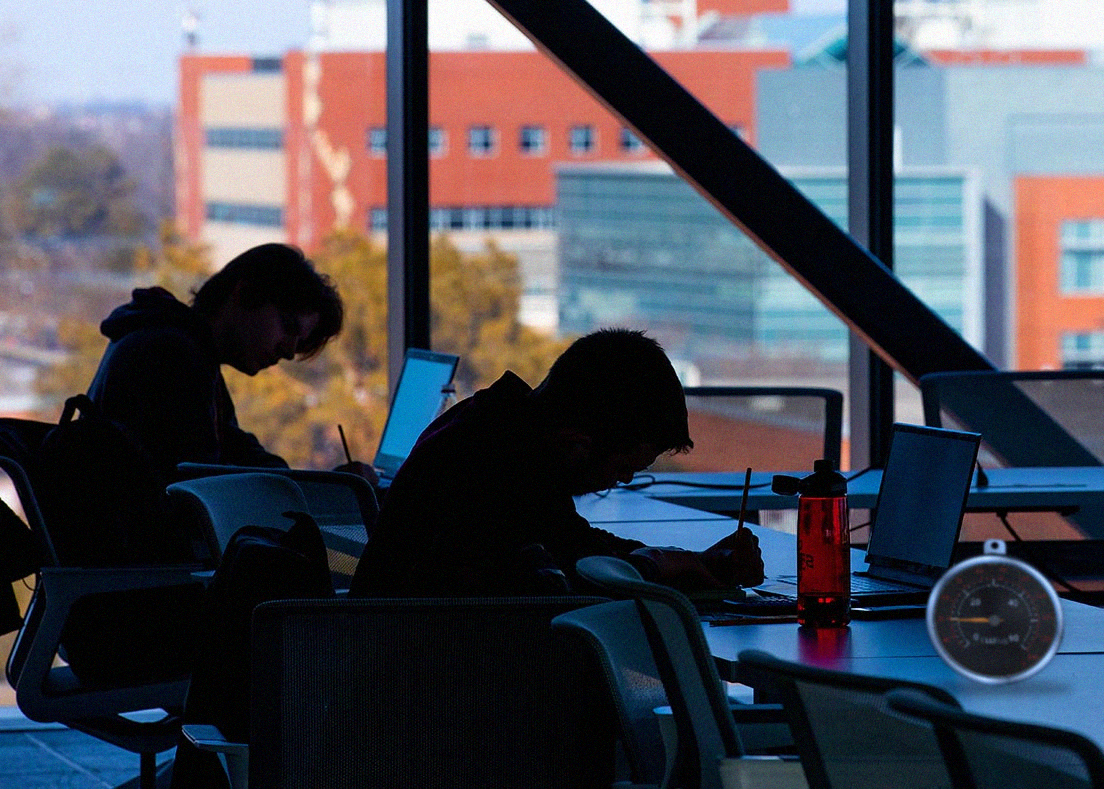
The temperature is 10; °C
